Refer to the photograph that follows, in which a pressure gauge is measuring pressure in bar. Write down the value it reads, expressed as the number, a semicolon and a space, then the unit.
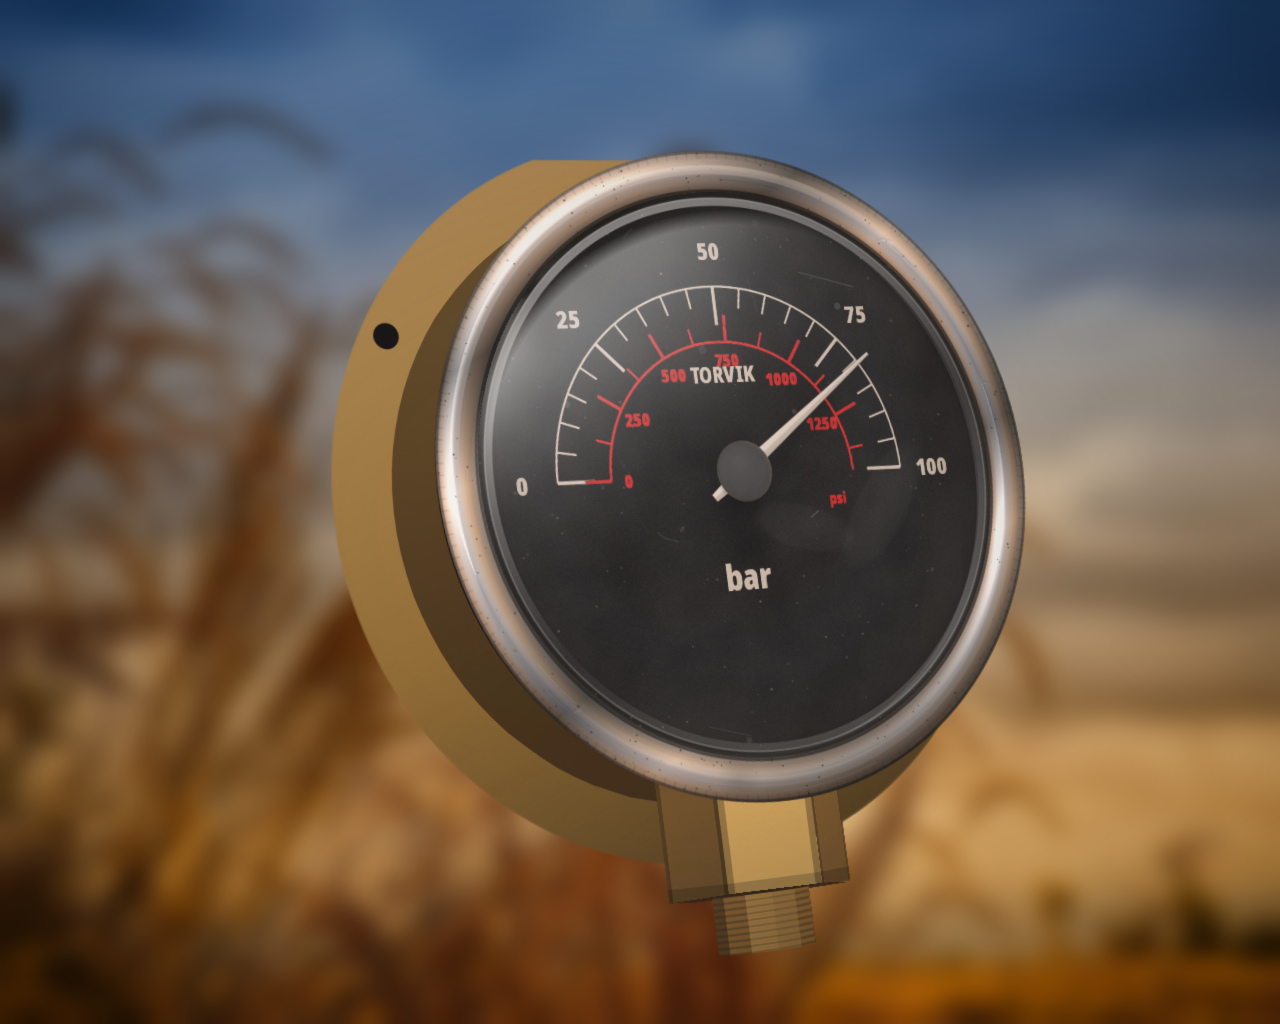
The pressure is 80; bar
